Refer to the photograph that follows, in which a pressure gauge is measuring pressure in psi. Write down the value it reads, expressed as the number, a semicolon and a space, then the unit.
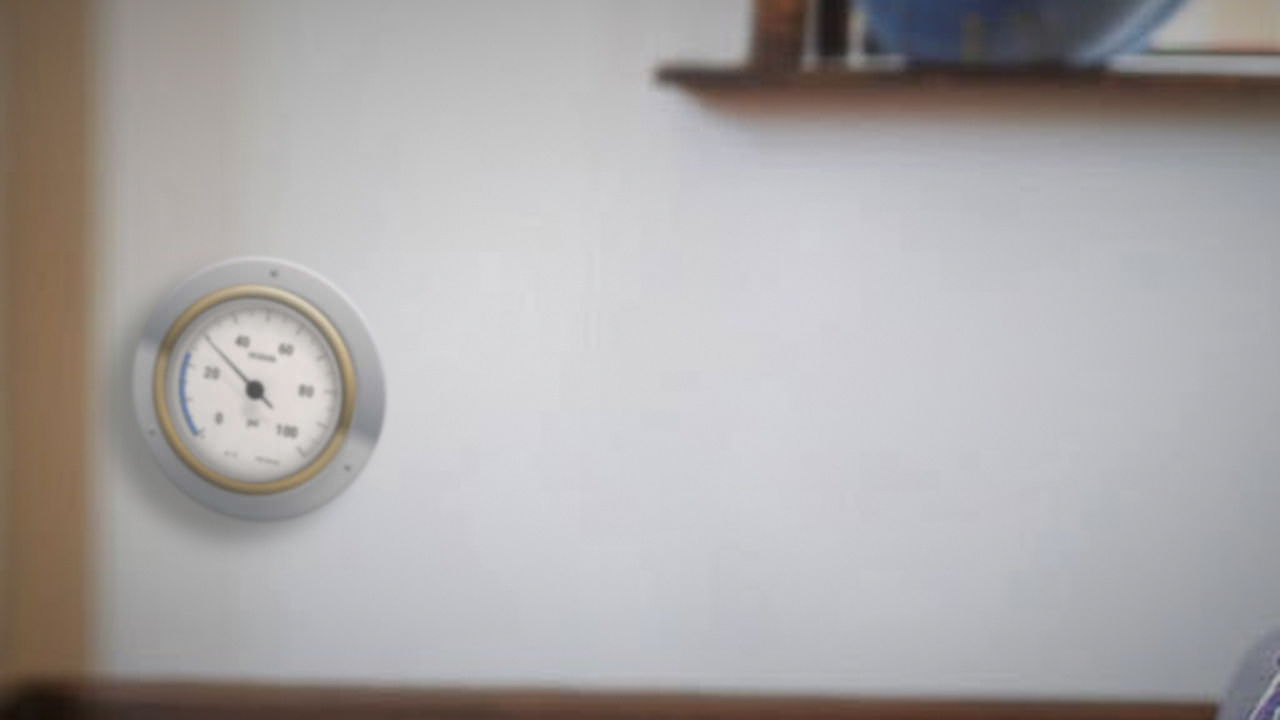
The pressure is 30; psi
